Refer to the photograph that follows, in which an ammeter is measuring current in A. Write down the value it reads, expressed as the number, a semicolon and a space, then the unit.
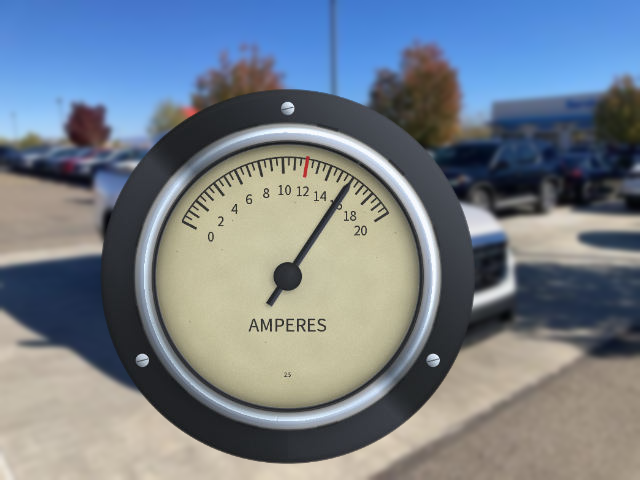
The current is 16; A
